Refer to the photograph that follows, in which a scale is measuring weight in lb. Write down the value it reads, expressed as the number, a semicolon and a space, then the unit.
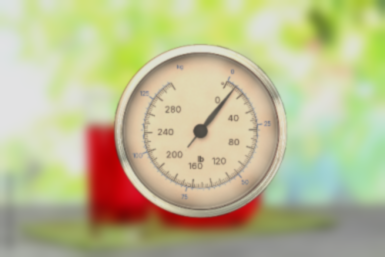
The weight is 10; lb
